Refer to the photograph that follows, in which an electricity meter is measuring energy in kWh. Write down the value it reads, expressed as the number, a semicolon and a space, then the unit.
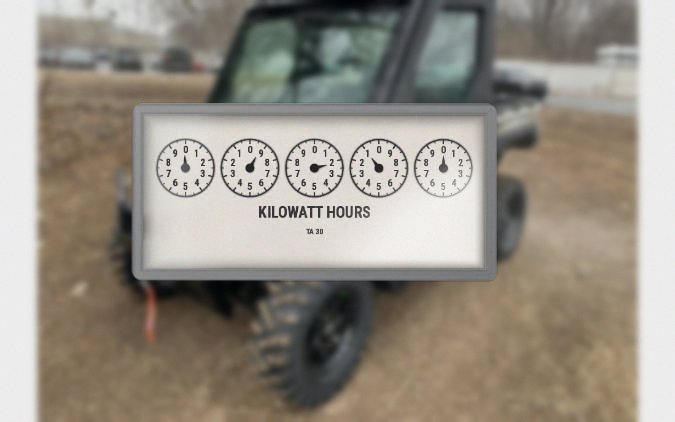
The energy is 99210; kWh
